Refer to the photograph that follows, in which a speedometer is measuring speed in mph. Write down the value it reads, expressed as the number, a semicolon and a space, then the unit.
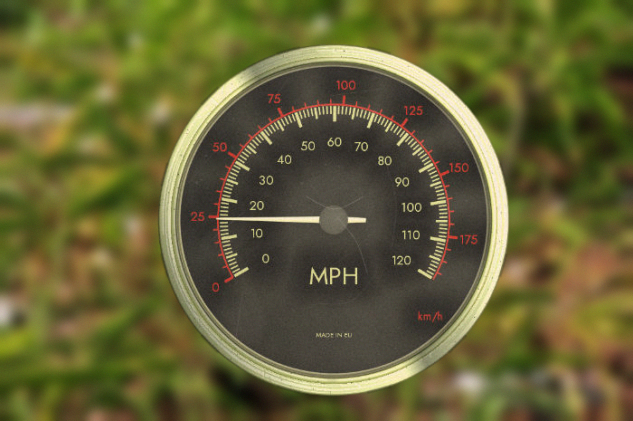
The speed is 15; mph
